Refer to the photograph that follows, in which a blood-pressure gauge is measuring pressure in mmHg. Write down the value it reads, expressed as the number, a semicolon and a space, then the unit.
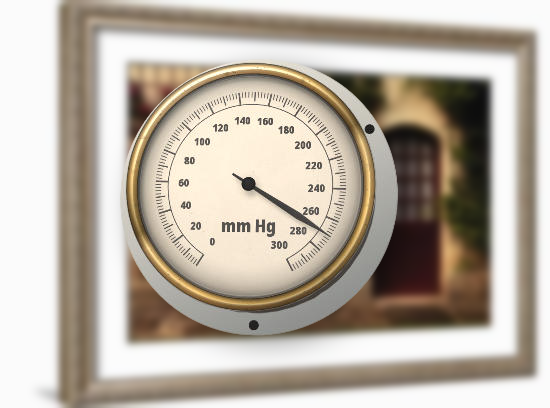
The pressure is 270; mmHg
